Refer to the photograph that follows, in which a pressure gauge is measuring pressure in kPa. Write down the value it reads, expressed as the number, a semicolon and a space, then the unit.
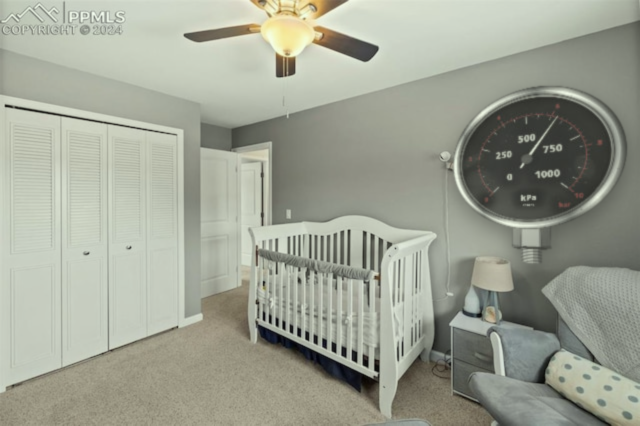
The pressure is 625; kPa
